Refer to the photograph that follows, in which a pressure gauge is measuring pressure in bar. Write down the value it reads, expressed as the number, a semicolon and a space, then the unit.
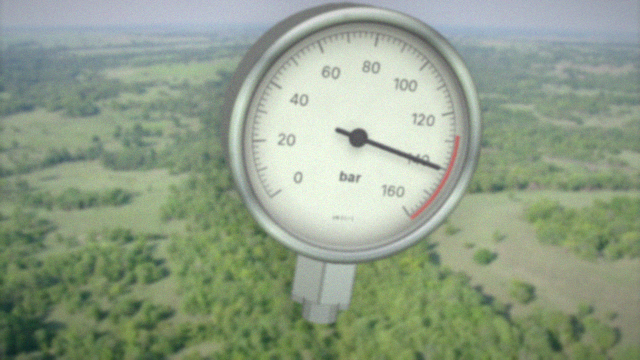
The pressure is 140; bar
